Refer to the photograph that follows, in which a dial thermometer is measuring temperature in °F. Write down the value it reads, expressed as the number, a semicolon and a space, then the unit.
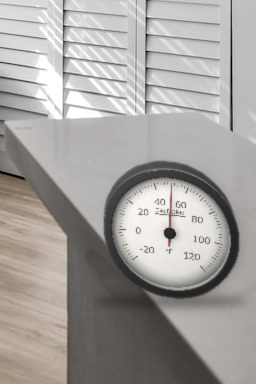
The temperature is 50; °F
